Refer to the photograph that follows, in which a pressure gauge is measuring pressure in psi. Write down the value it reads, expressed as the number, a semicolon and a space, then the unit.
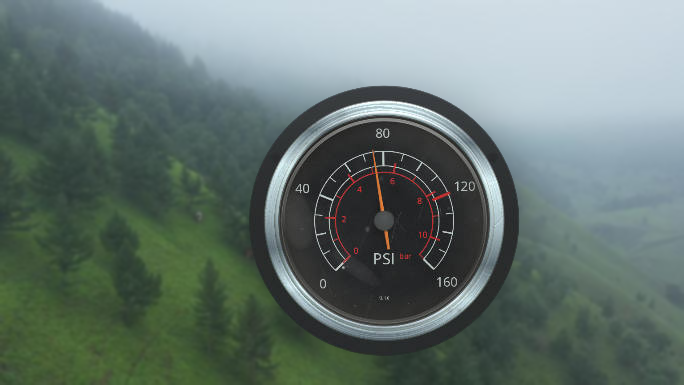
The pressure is 75; psi
